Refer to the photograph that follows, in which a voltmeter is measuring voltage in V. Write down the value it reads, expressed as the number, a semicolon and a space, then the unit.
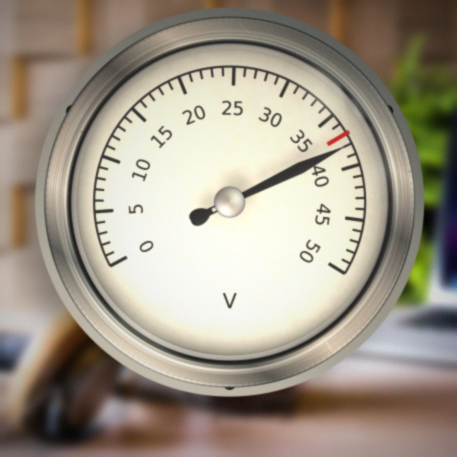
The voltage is 38; V
